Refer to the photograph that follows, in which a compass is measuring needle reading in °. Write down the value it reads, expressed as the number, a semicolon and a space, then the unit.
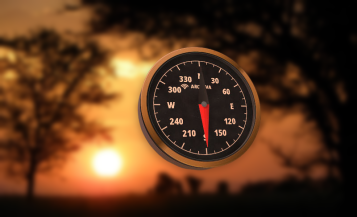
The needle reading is 180; °
